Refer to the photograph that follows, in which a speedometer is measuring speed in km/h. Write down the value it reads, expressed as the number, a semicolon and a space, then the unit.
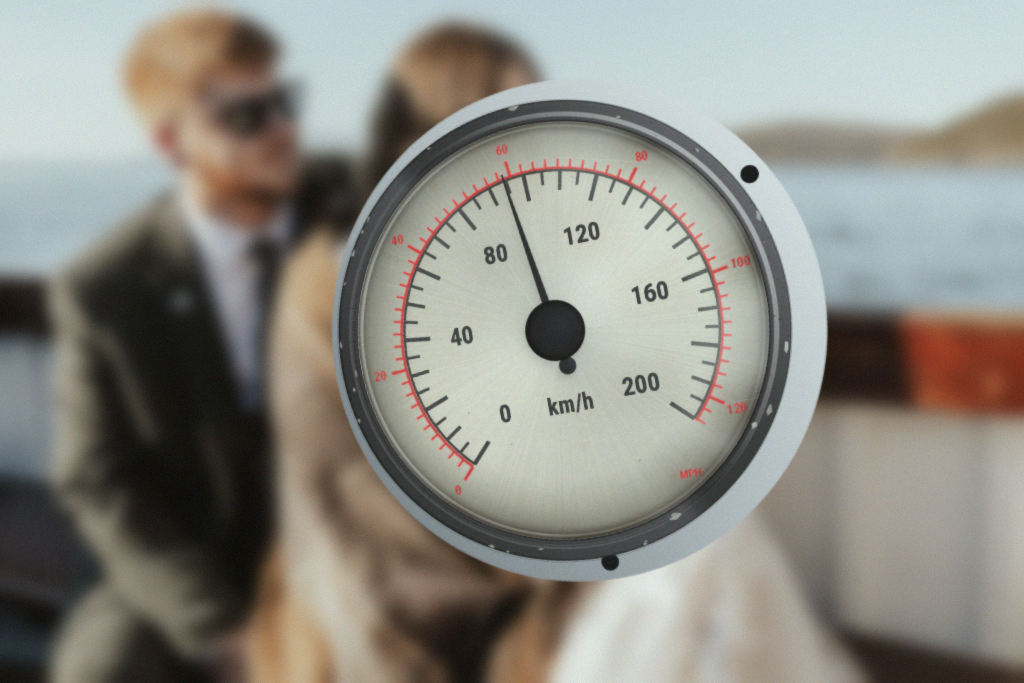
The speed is 95; km/h
